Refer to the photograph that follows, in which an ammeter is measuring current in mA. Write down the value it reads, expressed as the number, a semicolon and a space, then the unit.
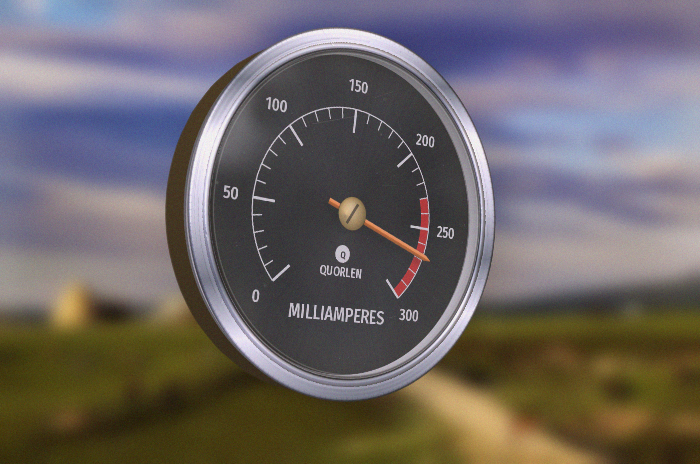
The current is 270; mA
